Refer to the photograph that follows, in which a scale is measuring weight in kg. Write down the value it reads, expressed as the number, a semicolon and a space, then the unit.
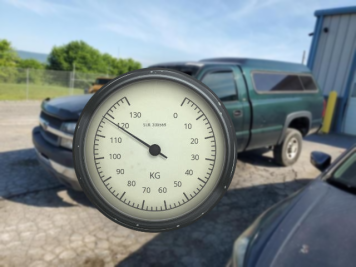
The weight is 118; kg
